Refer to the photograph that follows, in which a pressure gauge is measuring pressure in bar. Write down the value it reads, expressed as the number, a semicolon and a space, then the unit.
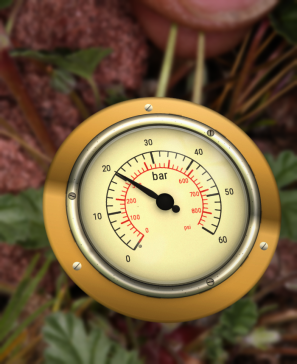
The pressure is 20; bar
